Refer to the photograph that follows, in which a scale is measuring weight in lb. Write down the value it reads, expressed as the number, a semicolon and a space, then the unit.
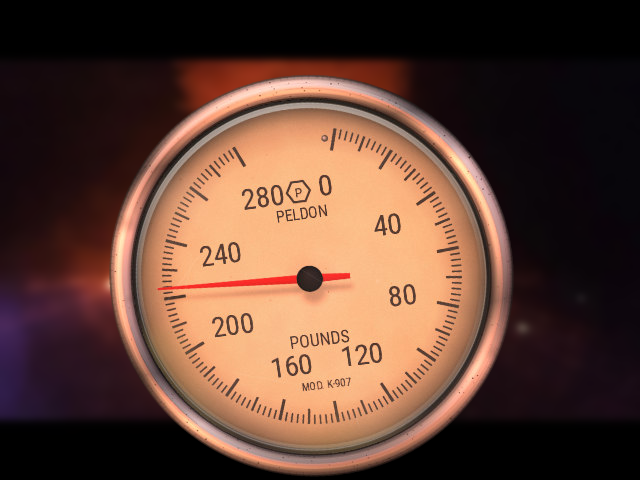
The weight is 224; lb
